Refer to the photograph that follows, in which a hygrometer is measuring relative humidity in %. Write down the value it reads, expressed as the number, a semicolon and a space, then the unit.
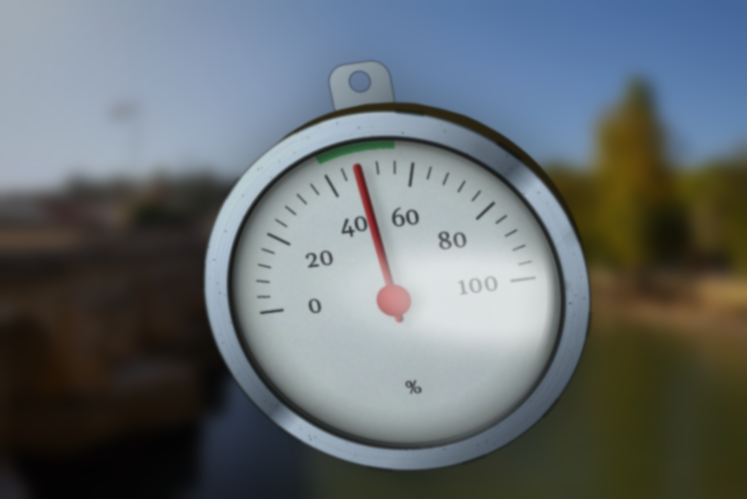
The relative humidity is 48; %
